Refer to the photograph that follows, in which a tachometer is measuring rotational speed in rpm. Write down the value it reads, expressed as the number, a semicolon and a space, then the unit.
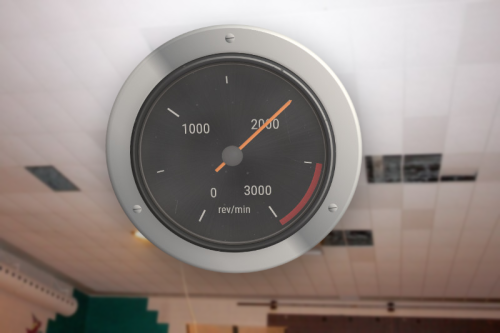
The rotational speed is 2000; rpm
